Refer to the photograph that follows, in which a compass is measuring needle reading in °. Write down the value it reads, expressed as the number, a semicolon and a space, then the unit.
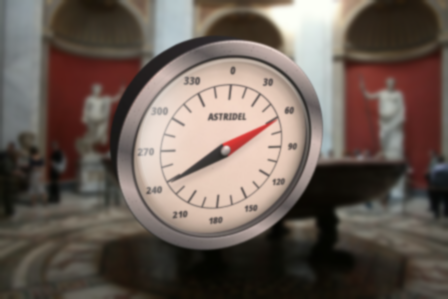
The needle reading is 60; °
